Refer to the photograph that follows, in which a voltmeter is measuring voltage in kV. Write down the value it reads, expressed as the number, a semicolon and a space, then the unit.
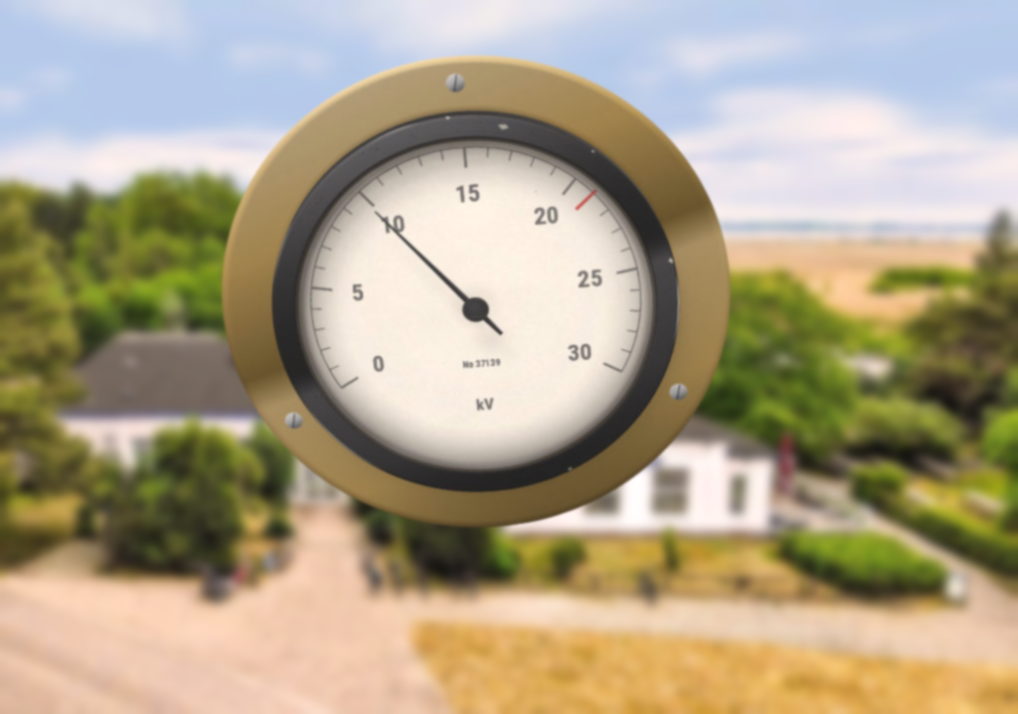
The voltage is 10; kV
